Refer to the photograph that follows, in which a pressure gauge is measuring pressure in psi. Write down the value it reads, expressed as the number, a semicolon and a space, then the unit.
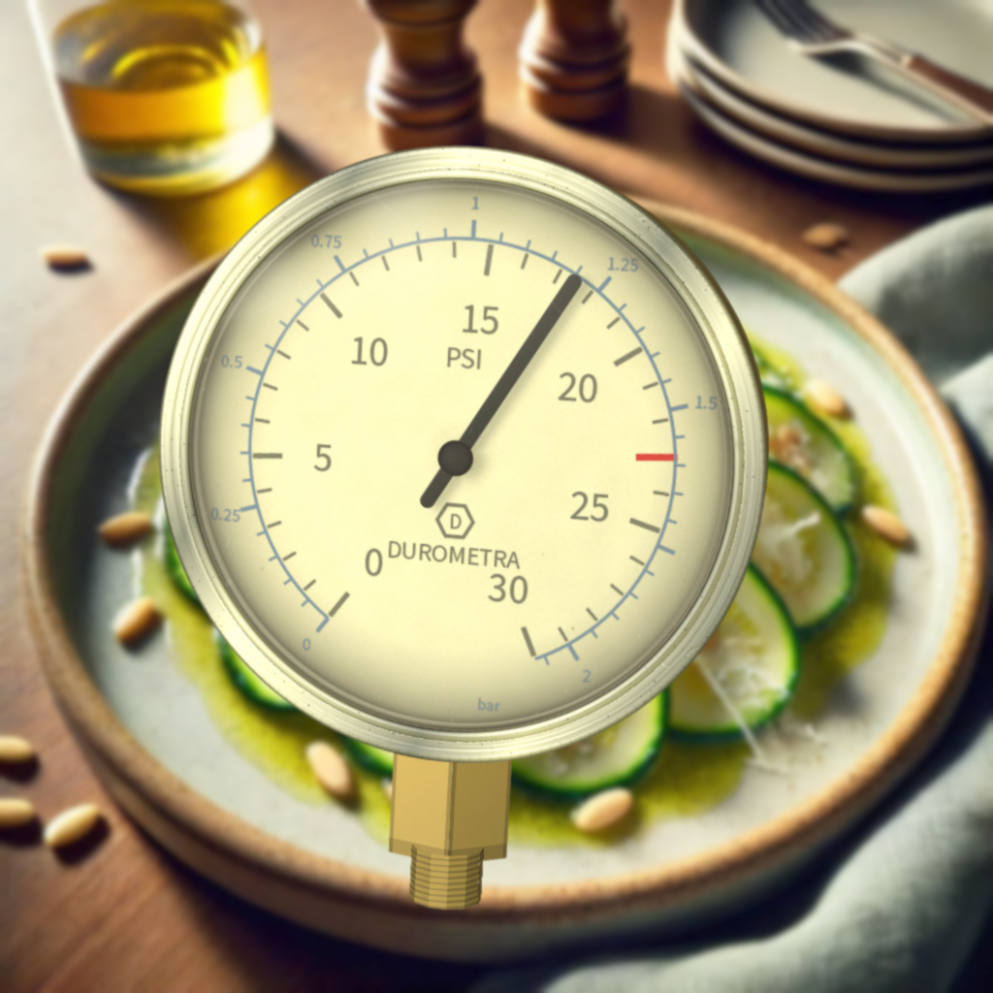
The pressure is 17.5; psi
